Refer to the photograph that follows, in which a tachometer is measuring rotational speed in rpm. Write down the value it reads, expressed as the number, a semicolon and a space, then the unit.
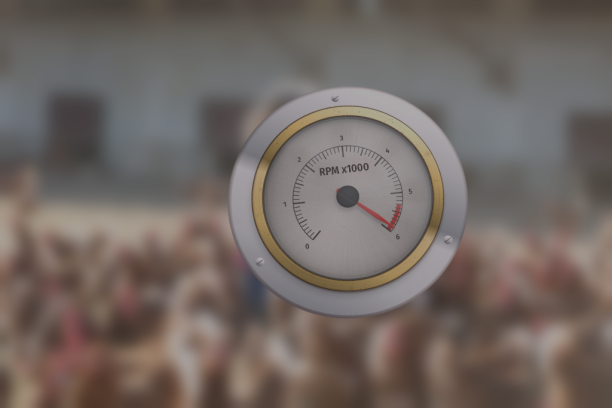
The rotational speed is 5900; rpm
